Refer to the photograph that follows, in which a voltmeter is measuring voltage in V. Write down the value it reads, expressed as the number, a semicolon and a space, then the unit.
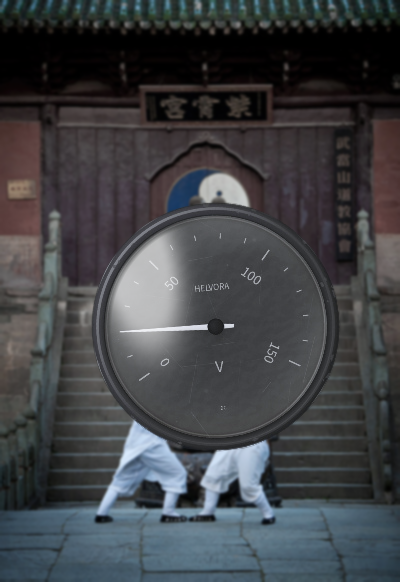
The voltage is 20; V
